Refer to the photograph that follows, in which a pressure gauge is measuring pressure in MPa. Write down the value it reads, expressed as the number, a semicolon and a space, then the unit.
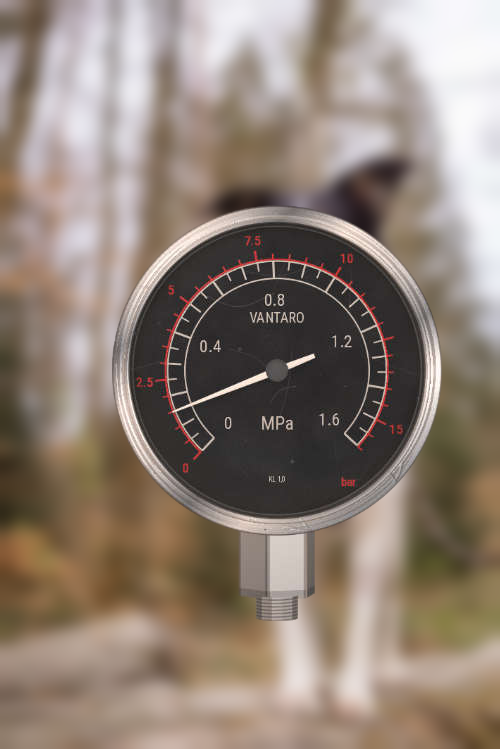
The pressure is 0.15; MPa
